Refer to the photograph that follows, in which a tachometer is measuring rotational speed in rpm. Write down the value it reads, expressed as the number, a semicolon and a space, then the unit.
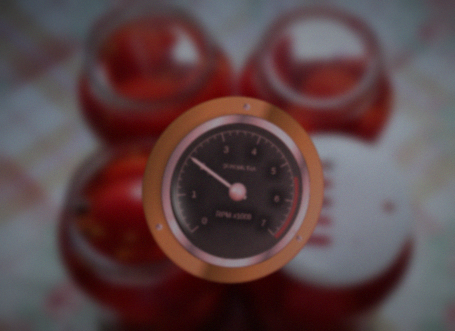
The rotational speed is 2000; rpm
